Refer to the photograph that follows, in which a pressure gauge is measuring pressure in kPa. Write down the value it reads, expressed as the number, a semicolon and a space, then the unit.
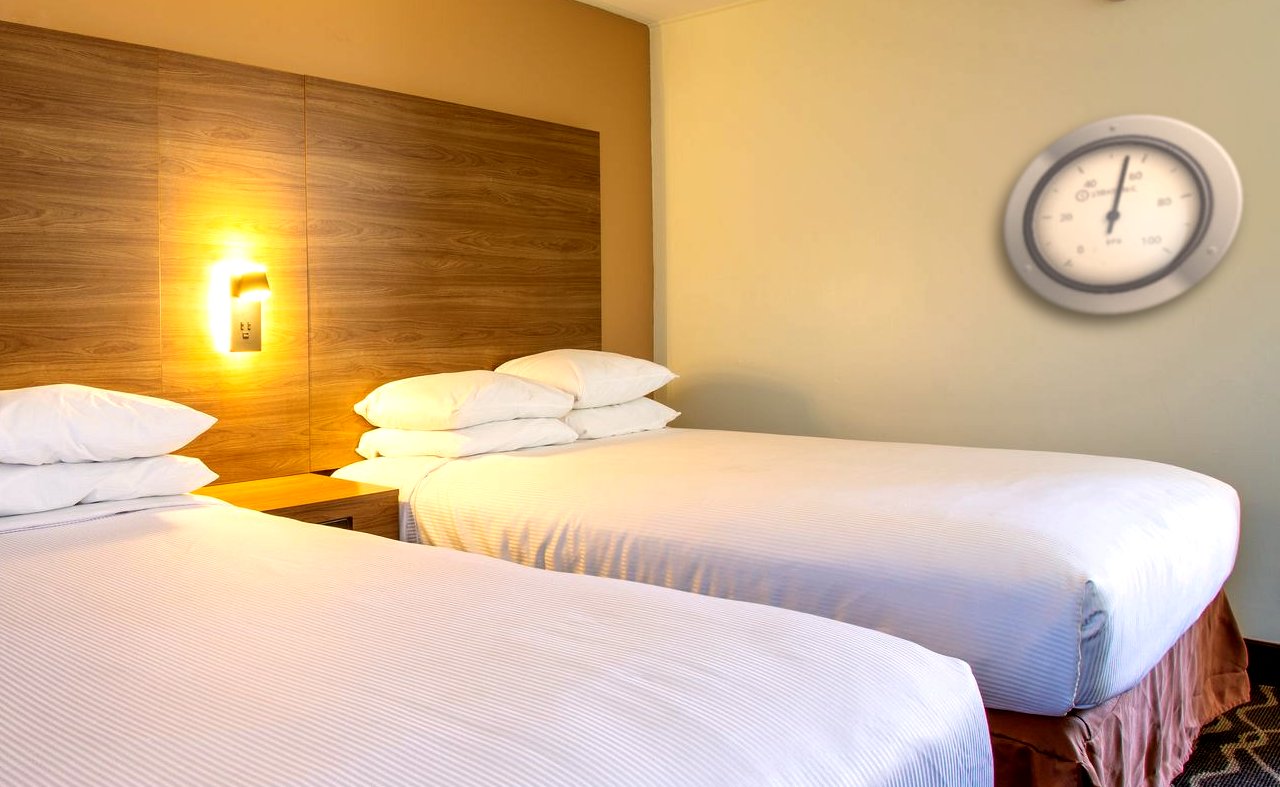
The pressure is 55; kPa
